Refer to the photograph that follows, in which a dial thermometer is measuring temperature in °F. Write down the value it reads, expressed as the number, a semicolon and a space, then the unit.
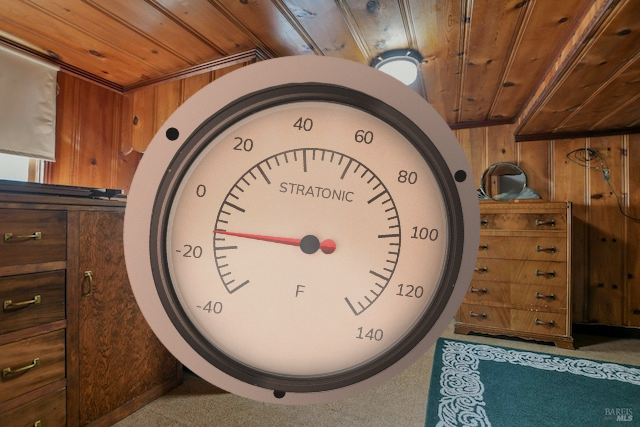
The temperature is -12; °F
